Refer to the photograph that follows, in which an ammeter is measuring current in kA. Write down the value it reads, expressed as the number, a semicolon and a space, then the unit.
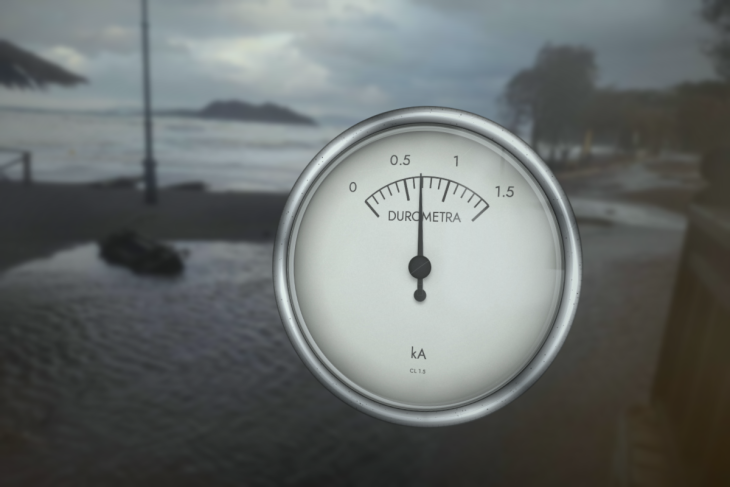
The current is 0.7; kA
